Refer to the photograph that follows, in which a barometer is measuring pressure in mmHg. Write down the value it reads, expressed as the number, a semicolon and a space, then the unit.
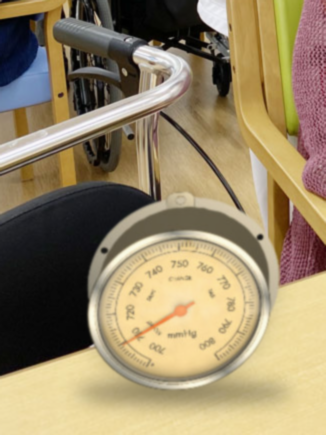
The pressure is 710; mmHg
